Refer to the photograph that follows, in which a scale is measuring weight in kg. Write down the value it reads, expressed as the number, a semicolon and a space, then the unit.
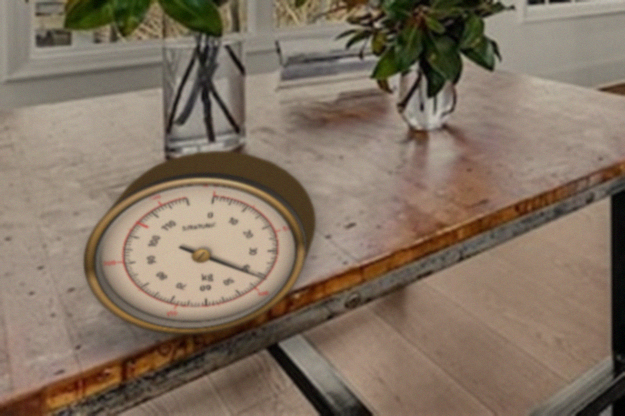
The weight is 40; kg
